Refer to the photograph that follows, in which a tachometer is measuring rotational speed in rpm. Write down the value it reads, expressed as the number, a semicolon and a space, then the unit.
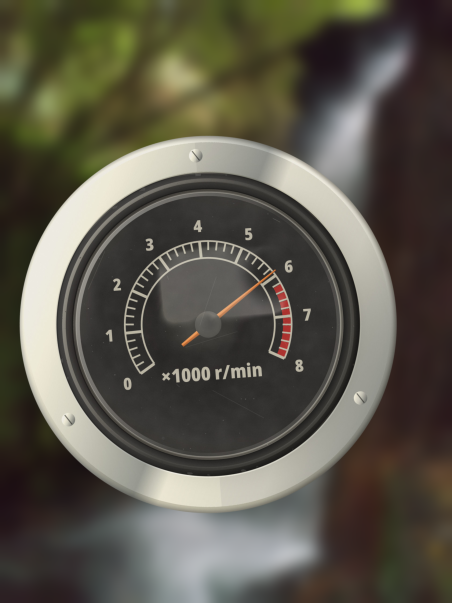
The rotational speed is 5900; rpm
